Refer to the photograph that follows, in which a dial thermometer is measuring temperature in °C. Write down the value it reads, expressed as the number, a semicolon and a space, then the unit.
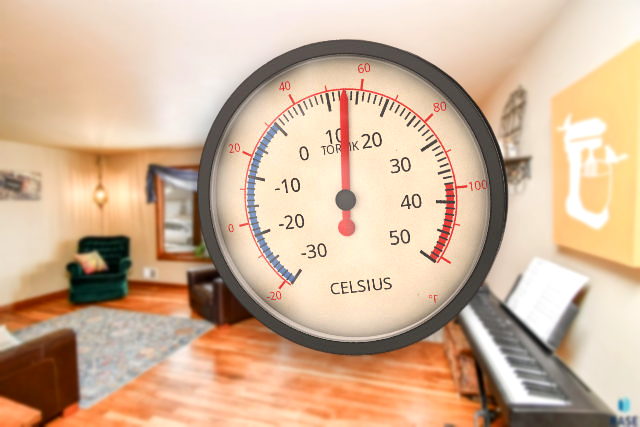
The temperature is 13; °C
